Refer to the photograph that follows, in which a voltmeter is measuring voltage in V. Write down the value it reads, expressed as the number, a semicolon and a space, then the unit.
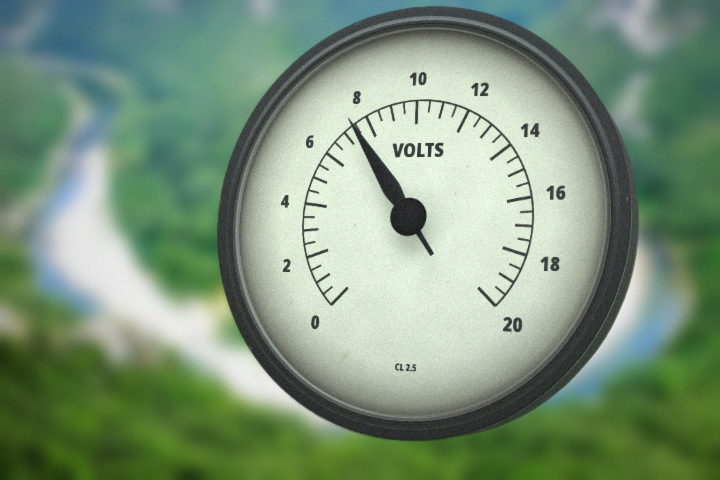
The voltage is 7.5; V
